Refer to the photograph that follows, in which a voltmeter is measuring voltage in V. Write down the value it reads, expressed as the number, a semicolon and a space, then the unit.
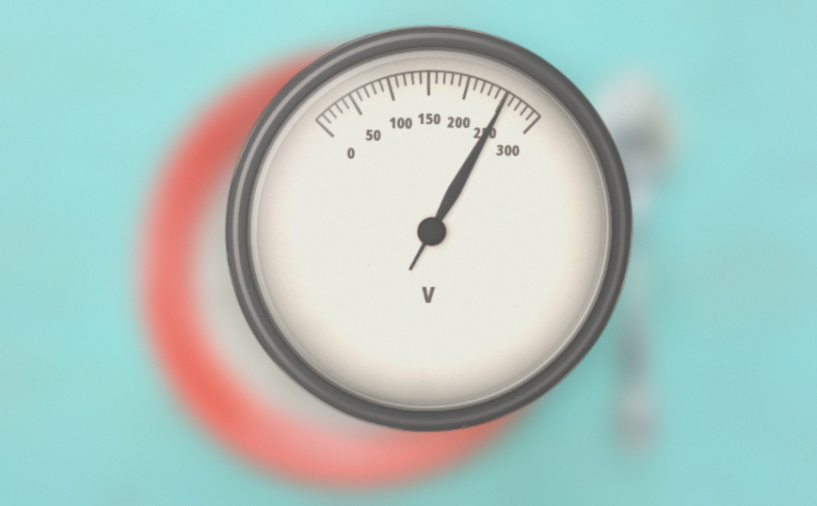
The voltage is 250; V
